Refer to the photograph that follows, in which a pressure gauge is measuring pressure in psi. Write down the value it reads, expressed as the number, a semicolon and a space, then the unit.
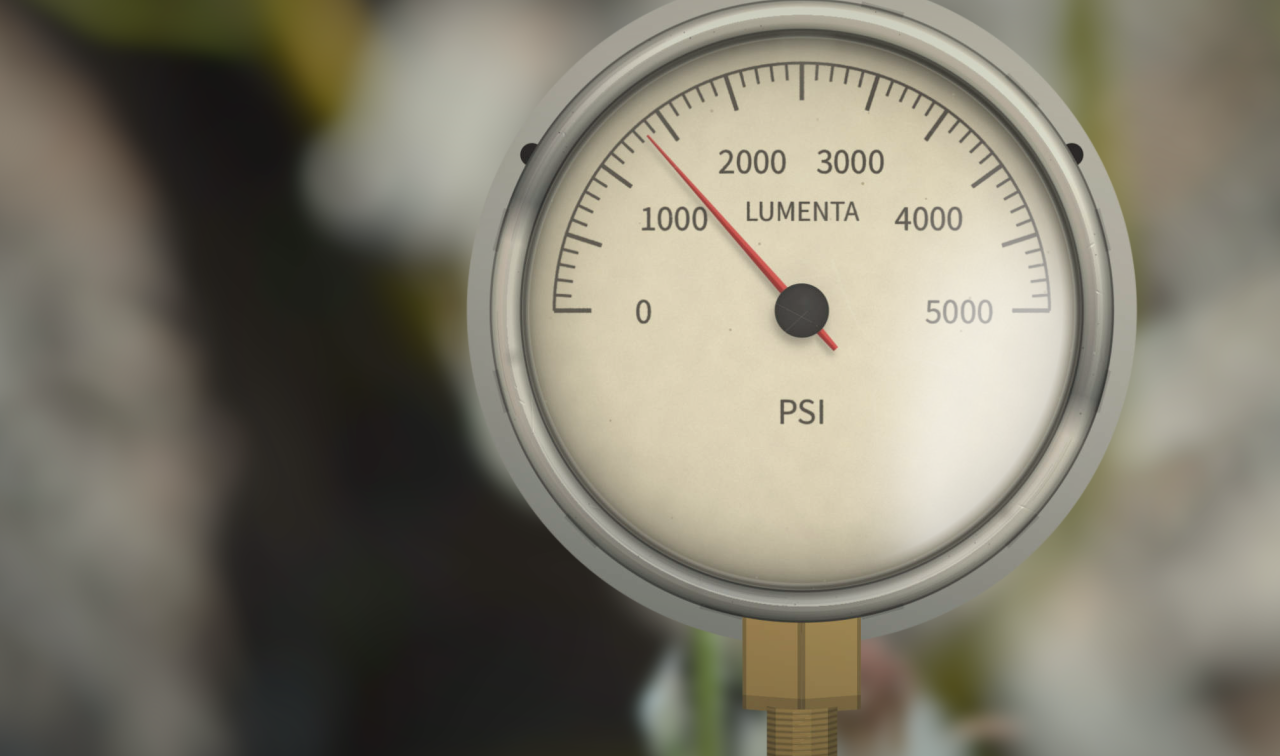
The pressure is 1350; psi
